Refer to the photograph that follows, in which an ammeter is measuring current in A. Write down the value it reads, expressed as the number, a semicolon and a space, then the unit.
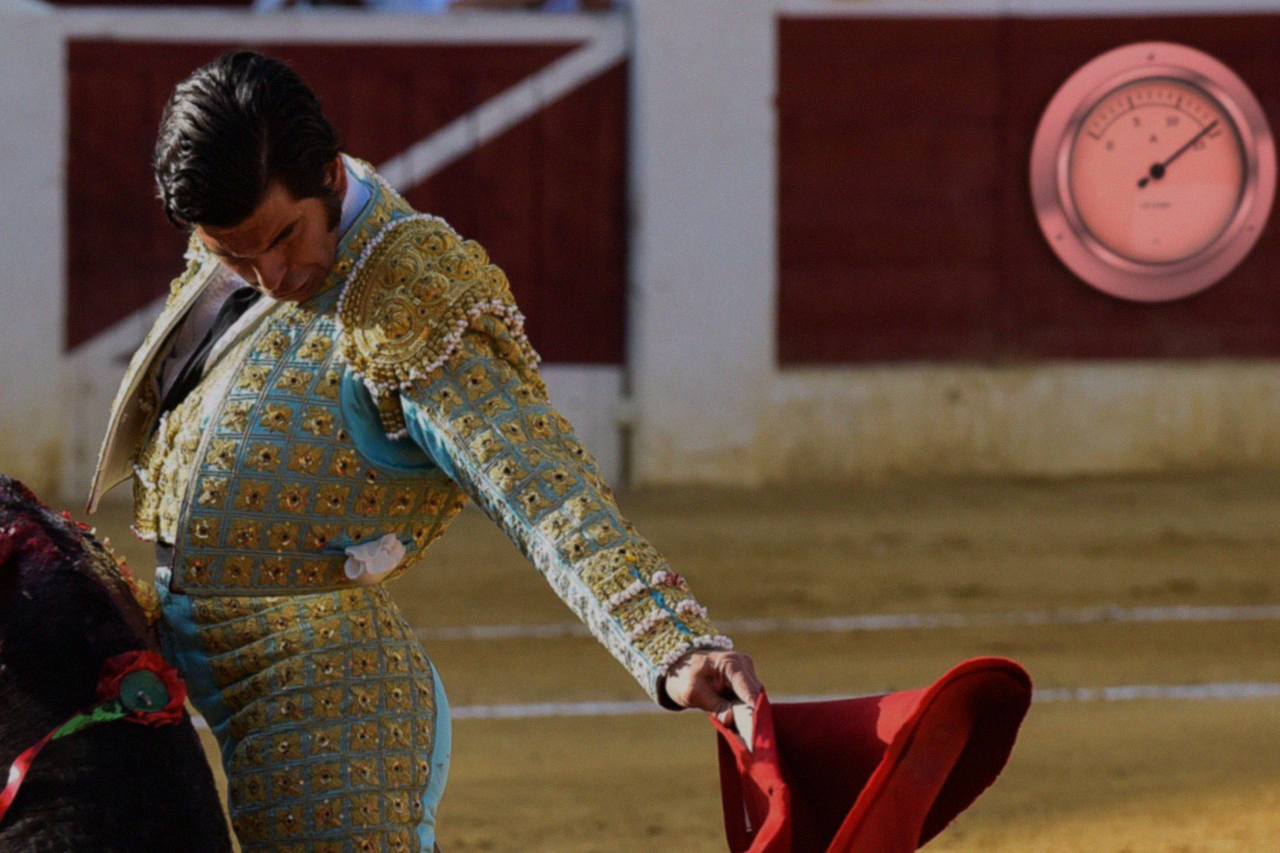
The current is 14; A
